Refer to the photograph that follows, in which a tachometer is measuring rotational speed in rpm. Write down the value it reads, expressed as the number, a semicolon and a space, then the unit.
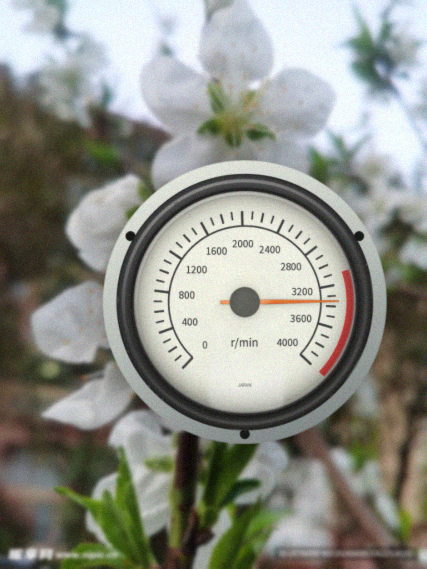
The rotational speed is 3350; rpm
